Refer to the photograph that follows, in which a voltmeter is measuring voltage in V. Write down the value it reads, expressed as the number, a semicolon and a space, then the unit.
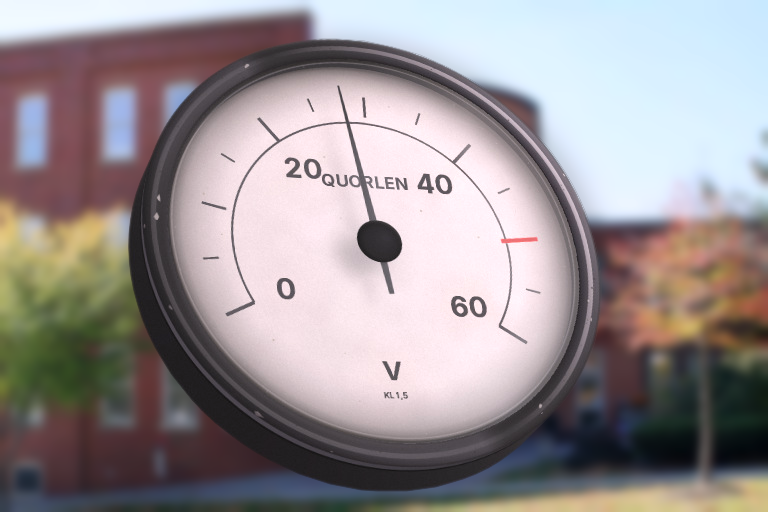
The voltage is 27.5; V
